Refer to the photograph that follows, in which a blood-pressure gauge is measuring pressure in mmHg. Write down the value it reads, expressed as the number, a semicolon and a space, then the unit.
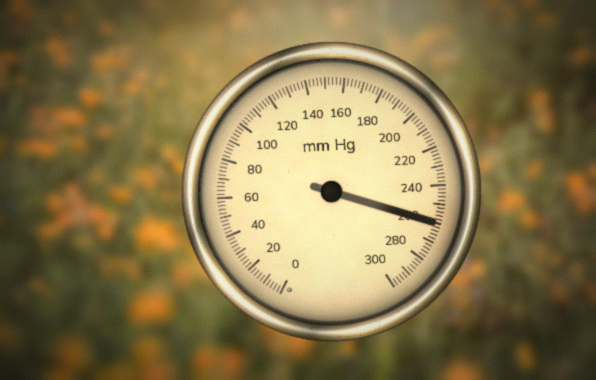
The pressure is 260; mmHg
